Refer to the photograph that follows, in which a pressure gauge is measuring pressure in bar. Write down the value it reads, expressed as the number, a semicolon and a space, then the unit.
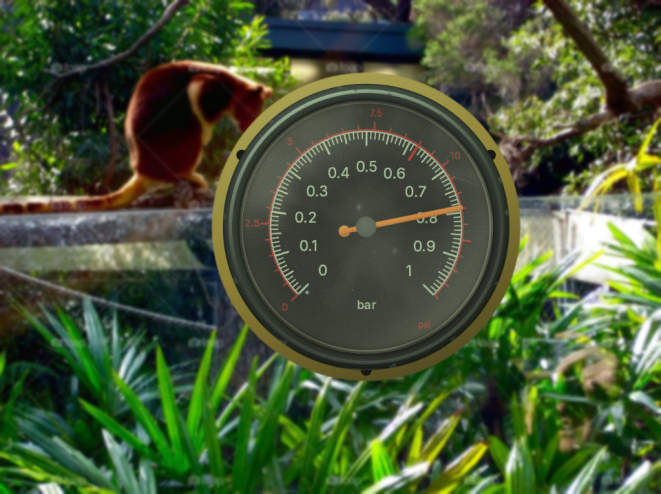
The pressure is 0.79; bar
